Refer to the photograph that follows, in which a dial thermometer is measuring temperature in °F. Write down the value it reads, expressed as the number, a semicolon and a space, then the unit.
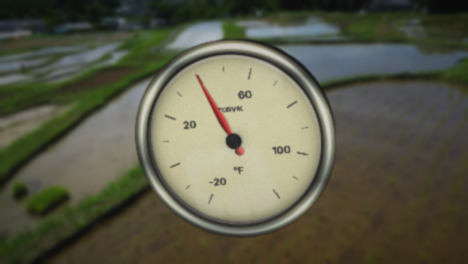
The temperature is 40; °F
